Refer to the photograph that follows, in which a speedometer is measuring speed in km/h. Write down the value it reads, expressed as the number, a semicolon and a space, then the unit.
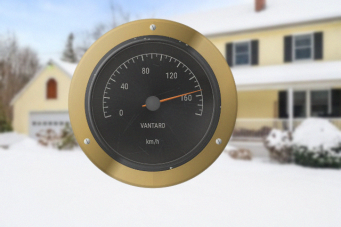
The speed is 155; km/h
